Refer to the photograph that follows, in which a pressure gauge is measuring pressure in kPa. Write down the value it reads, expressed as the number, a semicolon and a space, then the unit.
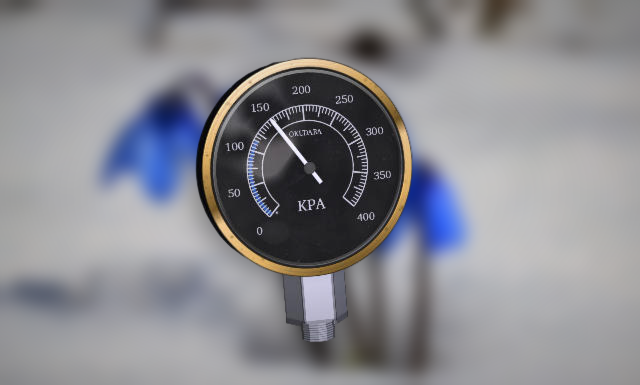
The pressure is 150; kPa
